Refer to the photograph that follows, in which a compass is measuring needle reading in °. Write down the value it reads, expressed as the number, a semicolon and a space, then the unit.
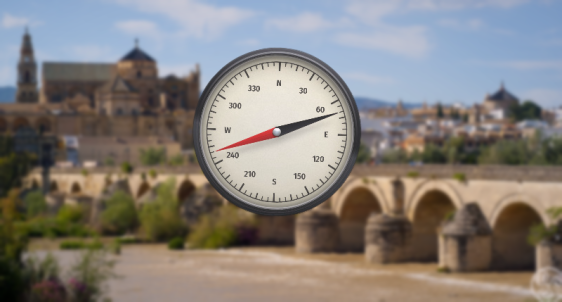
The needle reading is 250; °
